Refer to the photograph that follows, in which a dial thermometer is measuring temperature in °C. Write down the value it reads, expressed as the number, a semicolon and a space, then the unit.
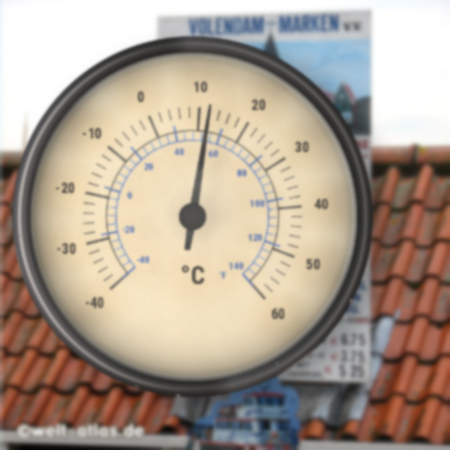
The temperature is 12; °C
